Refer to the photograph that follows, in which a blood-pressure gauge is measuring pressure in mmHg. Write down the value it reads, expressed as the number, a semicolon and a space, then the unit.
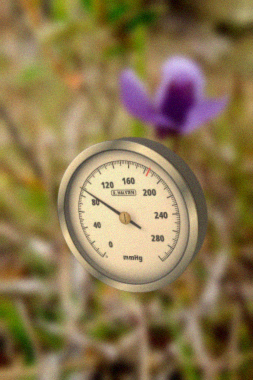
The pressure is 90; mmHg
